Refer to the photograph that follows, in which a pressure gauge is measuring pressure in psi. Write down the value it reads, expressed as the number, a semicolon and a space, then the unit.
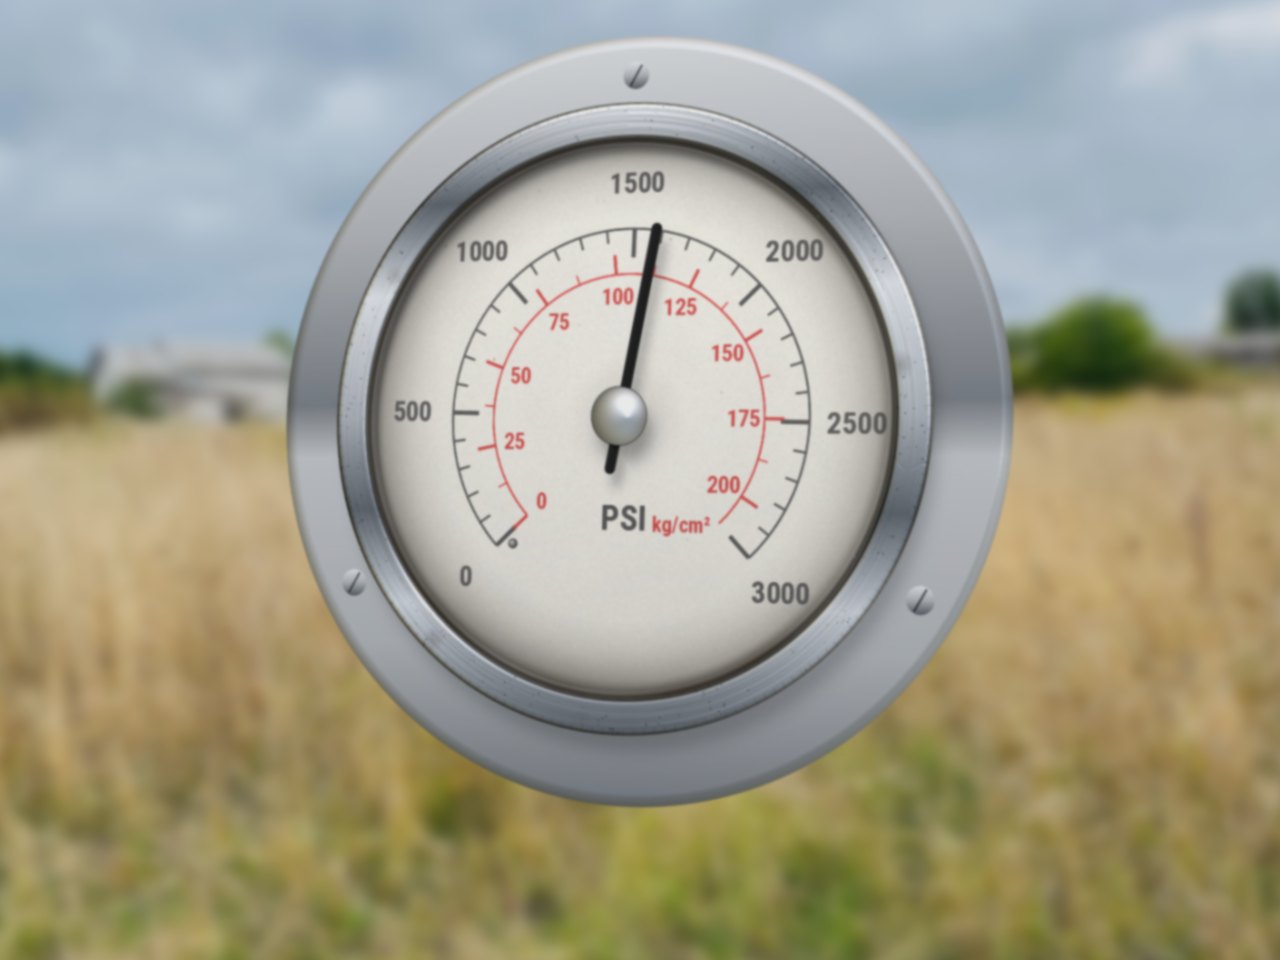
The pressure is 1600; psi
